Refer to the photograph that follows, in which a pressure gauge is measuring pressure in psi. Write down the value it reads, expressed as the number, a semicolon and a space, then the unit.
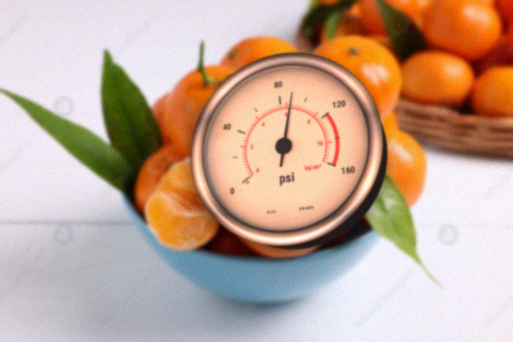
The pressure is 90; psi
